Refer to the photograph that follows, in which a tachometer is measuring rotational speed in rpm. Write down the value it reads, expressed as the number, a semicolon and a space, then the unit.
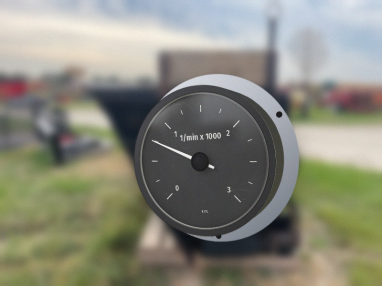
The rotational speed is 750; rpm
